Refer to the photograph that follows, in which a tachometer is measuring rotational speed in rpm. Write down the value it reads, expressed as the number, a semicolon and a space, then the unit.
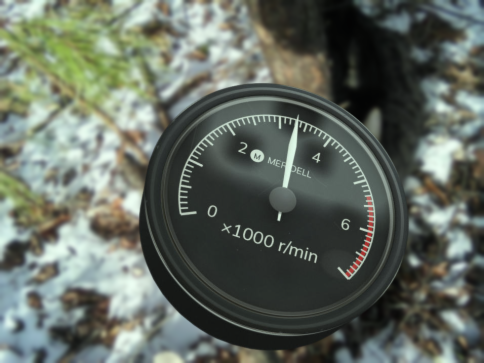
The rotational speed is 3300; rpm
